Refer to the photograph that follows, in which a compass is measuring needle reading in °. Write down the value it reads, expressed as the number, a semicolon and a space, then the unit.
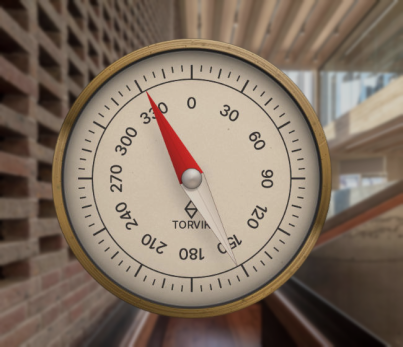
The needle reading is 332.5; °
